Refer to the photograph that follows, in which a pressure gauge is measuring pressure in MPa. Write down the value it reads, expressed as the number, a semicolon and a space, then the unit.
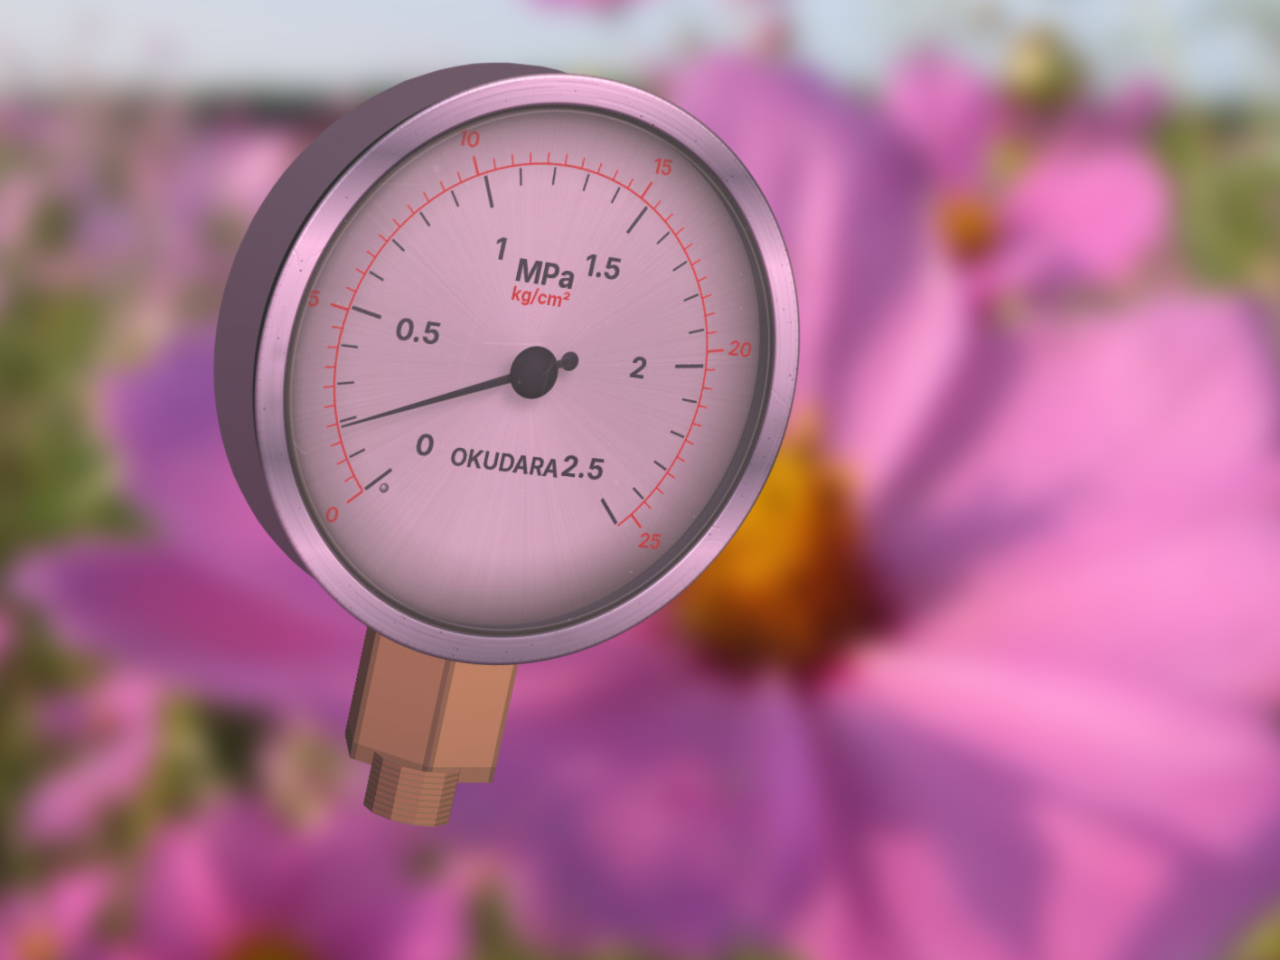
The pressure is 0.2; MPa
